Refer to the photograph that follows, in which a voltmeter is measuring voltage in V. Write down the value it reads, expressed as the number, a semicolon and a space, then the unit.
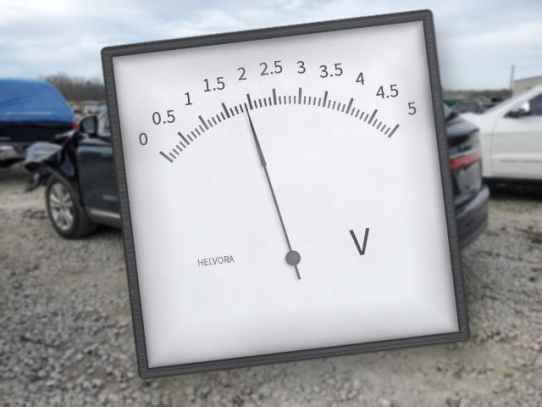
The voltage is 1.9; V
